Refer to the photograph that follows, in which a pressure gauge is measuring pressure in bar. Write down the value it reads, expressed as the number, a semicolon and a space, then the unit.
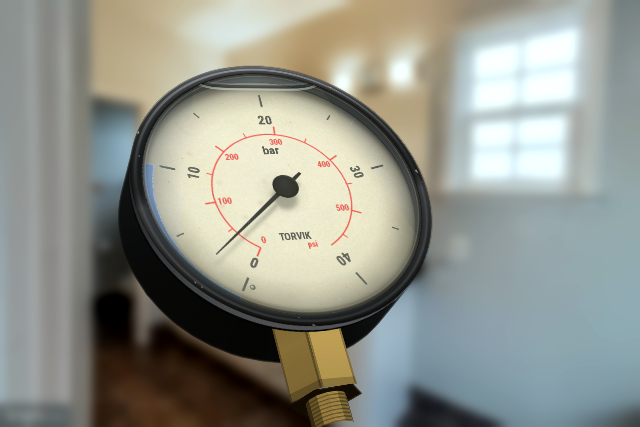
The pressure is 2.5; bar
